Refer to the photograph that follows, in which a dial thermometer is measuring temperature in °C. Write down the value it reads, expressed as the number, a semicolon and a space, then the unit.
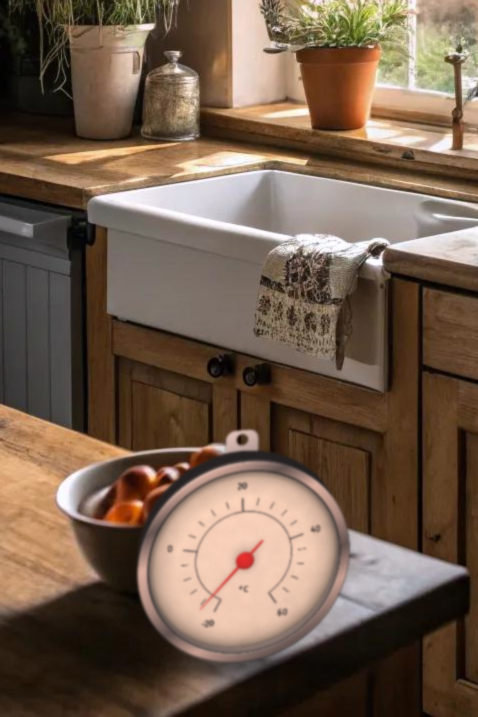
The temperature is -16; °C
